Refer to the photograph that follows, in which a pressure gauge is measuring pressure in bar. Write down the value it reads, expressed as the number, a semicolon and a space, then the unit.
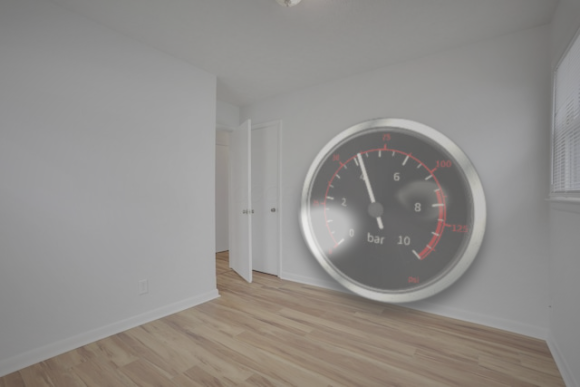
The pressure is 4.25; bar
